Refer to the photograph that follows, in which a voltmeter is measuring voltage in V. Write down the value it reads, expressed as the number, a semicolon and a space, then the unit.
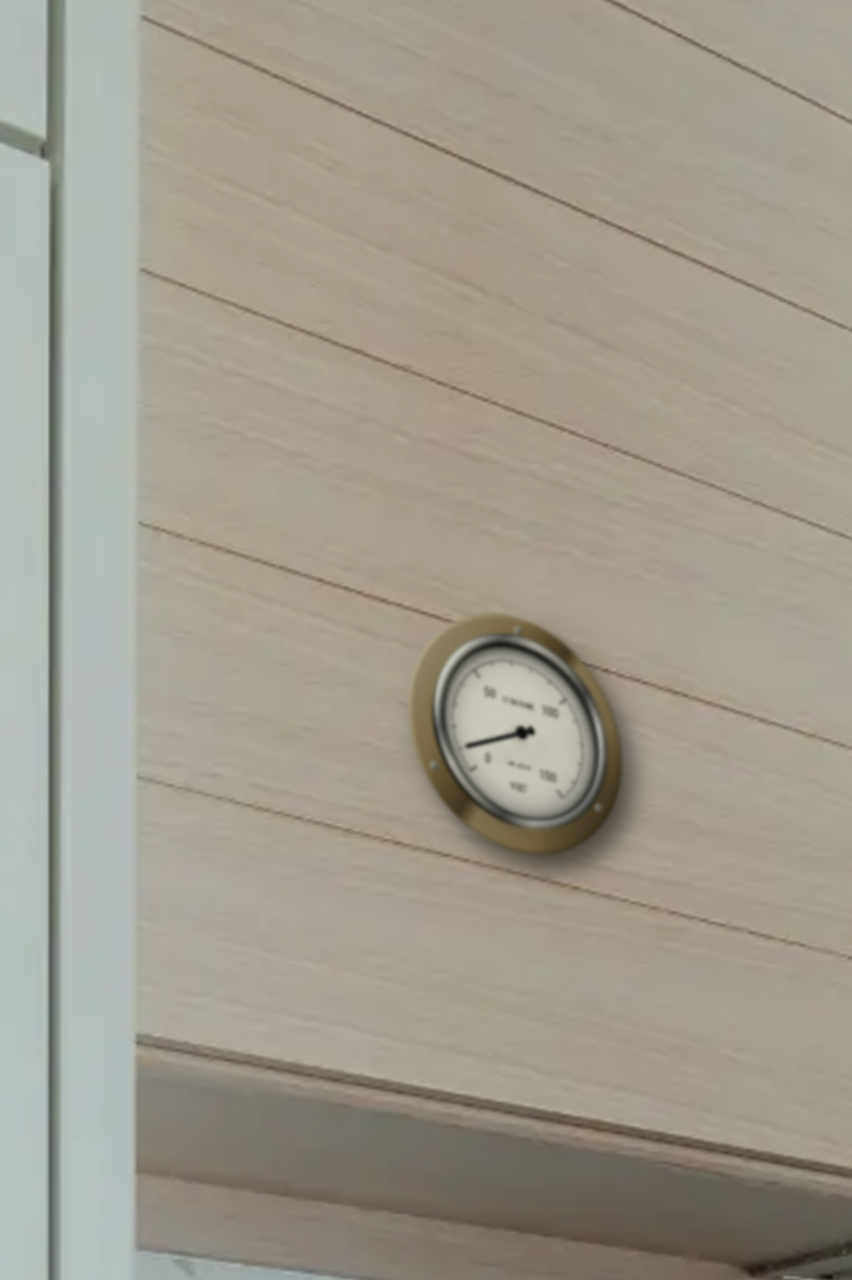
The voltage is 10; V
